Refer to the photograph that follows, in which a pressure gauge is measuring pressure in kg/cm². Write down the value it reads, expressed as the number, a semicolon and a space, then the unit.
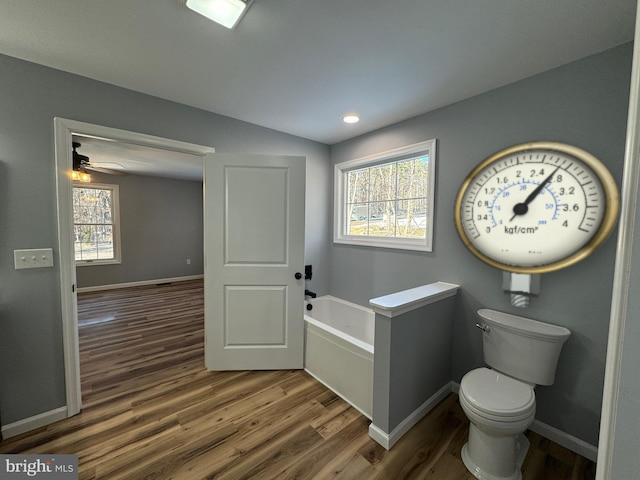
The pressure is 2.7; kg/cm²
